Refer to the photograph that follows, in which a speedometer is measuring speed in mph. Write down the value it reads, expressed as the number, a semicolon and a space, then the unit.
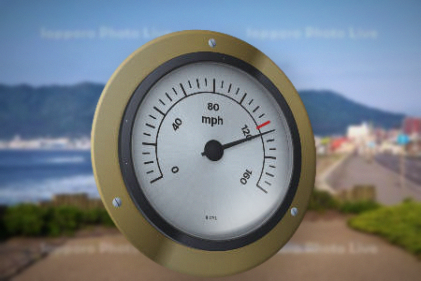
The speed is 125; mph
